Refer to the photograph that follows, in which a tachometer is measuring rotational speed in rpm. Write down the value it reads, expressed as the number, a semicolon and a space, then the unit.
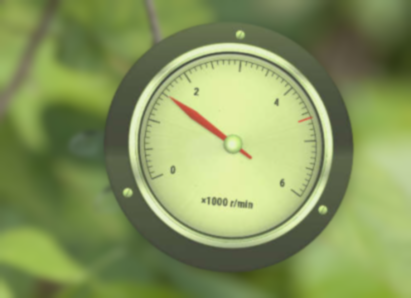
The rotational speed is 1500; rpm
